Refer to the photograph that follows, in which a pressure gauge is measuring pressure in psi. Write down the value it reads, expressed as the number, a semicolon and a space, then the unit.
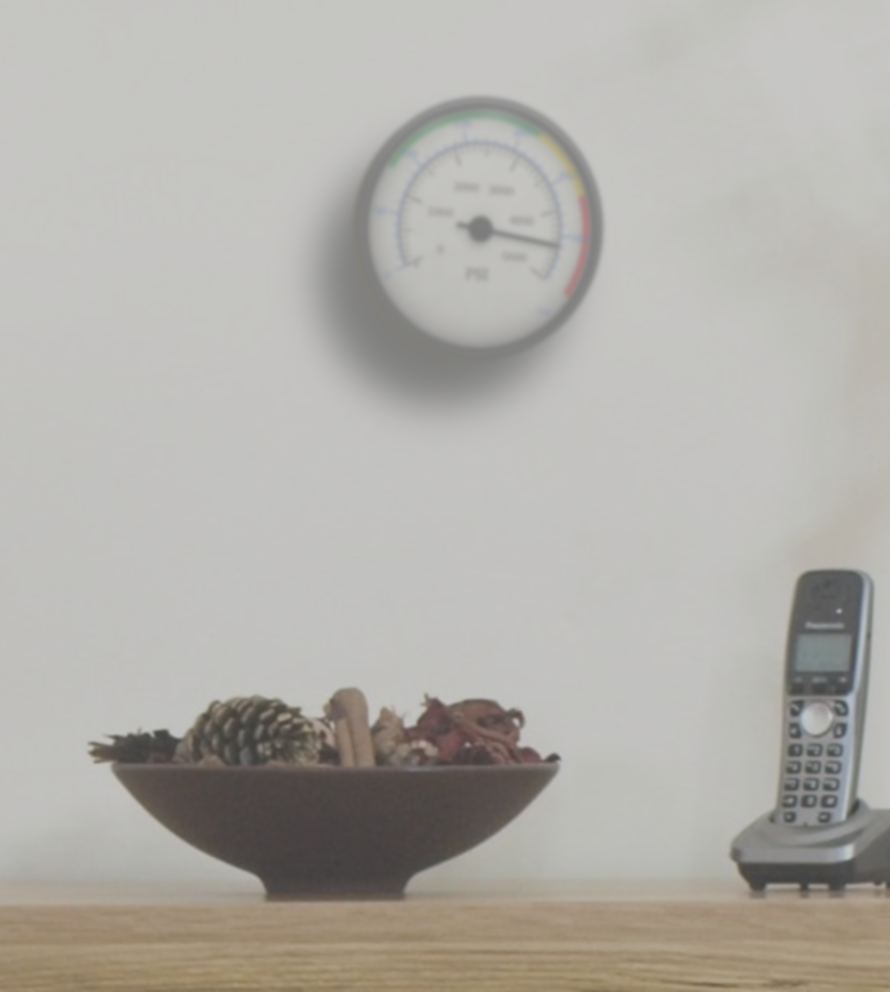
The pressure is 4500; psi
